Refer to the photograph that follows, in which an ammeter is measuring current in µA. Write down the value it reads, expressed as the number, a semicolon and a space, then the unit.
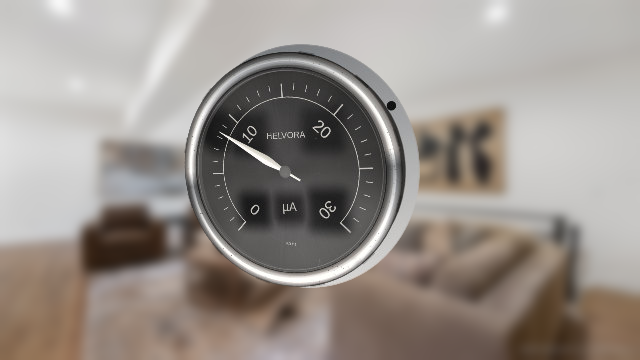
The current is 8.5; µA
